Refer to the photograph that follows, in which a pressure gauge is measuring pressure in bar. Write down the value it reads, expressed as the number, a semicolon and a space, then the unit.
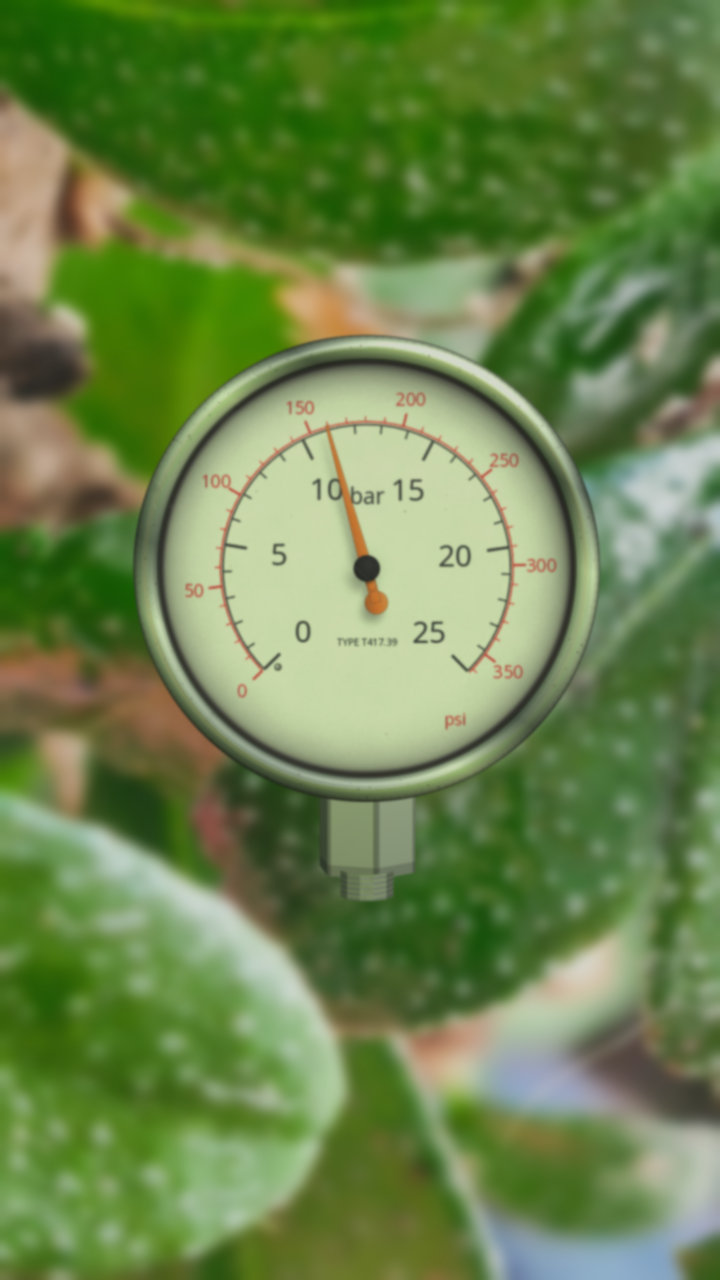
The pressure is 11; bar
